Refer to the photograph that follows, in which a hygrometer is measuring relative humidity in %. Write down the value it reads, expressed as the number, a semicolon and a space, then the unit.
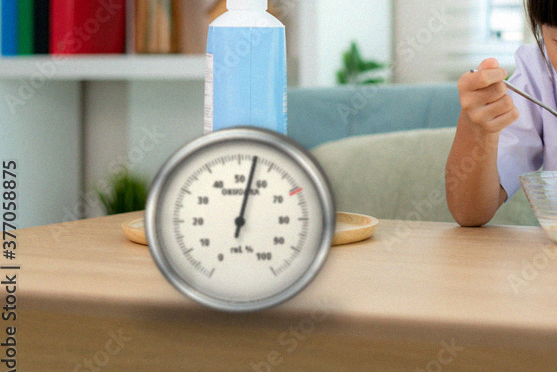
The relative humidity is 55; %
